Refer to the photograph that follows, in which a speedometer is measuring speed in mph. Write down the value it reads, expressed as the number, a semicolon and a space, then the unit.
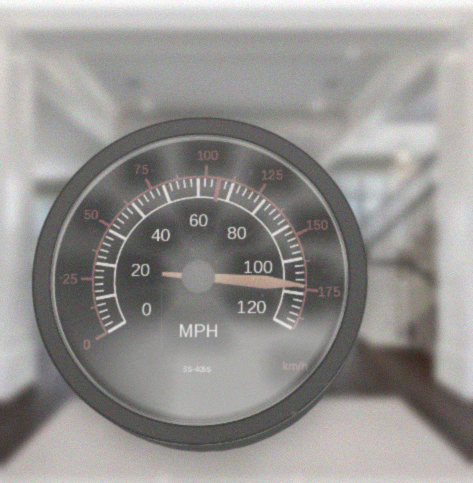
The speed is 108; mph
